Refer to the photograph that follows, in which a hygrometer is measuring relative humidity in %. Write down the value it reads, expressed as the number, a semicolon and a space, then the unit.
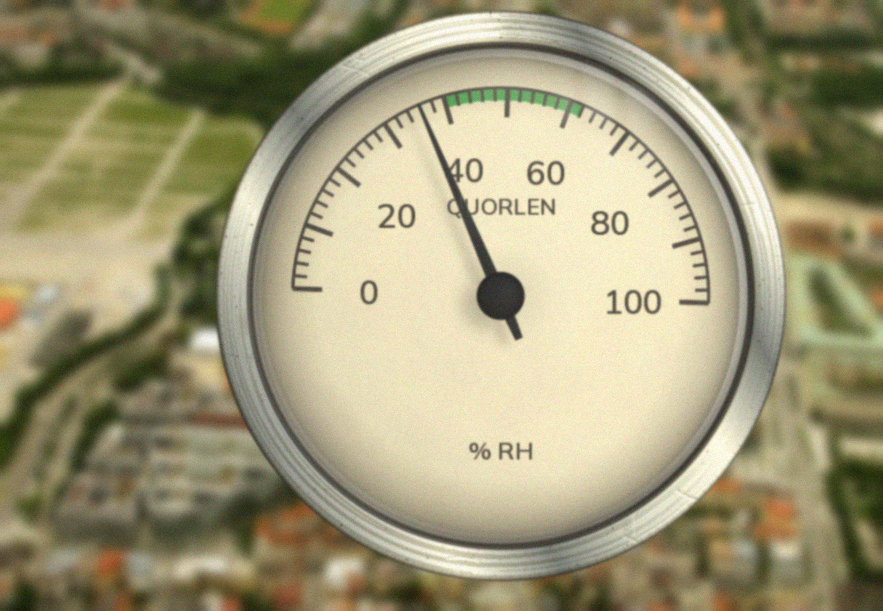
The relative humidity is 36; %
